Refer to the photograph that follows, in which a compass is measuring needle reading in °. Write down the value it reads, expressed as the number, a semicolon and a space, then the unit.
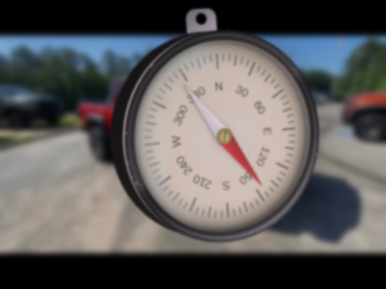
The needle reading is 145; °
